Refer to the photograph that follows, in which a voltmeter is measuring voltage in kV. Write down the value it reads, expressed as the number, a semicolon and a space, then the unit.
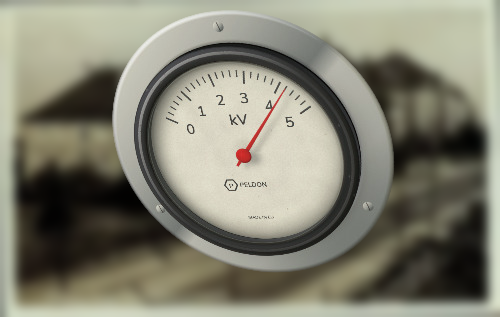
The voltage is 4.2; kV
